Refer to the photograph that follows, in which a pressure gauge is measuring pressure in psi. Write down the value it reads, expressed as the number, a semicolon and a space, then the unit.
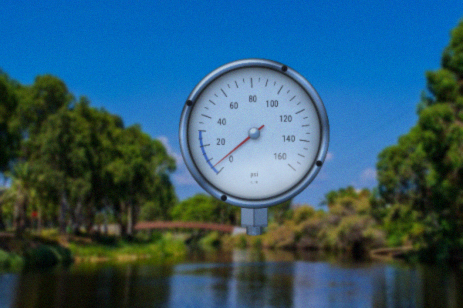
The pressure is 5; psi
